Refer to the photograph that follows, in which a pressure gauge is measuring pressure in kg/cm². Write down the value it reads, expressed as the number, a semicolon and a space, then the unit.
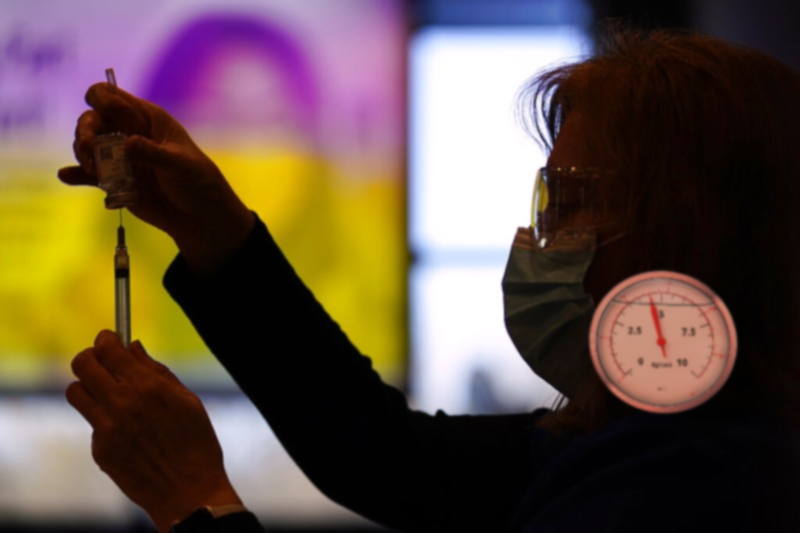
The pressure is 4.5; kg/cm²
